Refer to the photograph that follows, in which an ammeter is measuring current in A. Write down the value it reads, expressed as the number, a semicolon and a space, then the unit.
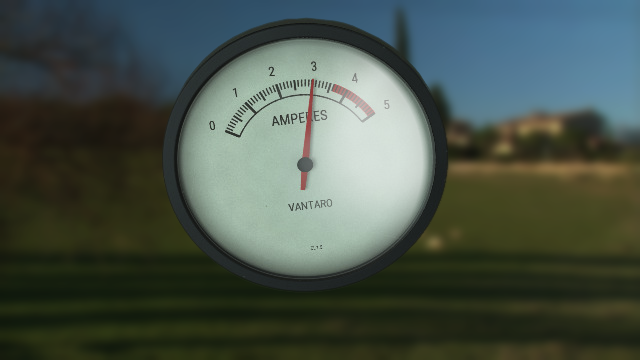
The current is 3; A
